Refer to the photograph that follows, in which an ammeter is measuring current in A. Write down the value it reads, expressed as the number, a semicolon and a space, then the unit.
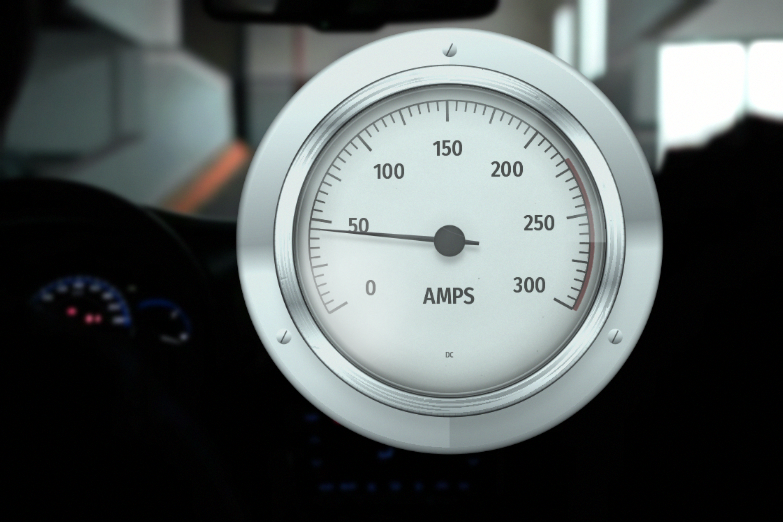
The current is 45; A
